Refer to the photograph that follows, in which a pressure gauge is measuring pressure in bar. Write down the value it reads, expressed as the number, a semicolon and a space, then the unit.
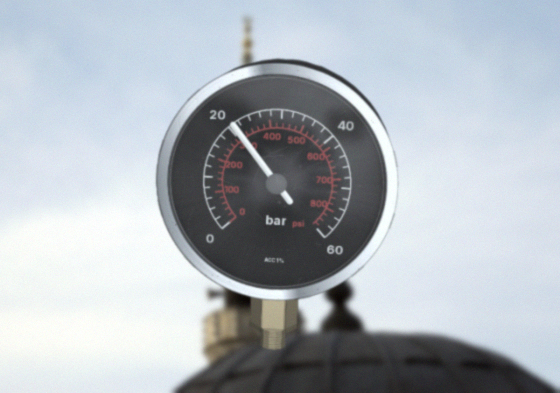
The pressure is 21; bar
